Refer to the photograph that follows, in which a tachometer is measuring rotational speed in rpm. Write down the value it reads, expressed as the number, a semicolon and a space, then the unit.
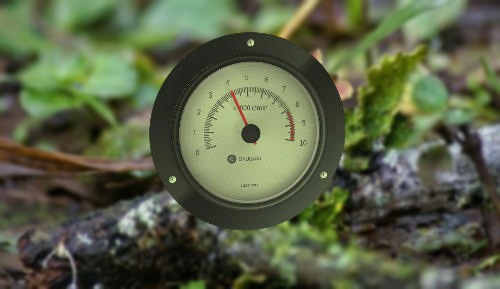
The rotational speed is 4000; rpm
